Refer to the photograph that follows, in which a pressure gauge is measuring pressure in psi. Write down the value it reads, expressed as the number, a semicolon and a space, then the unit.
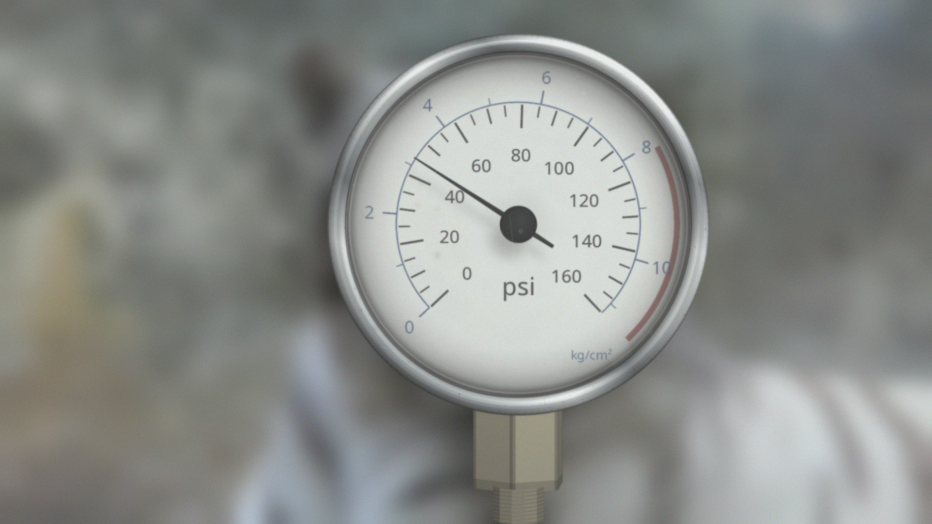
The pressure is 45; psi
